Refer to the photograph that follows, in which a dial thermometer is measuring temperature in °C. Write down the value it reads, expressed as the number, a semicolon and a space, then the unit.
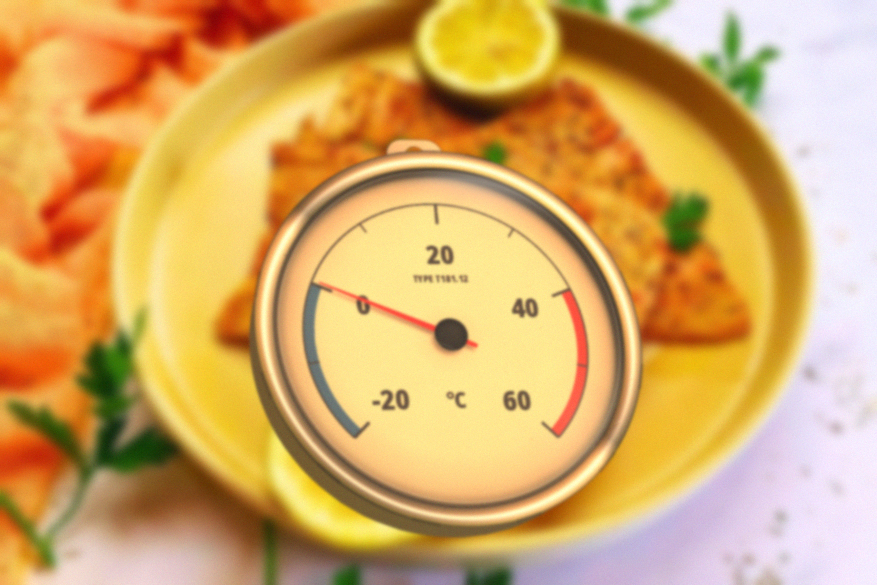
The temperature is 0; °C
